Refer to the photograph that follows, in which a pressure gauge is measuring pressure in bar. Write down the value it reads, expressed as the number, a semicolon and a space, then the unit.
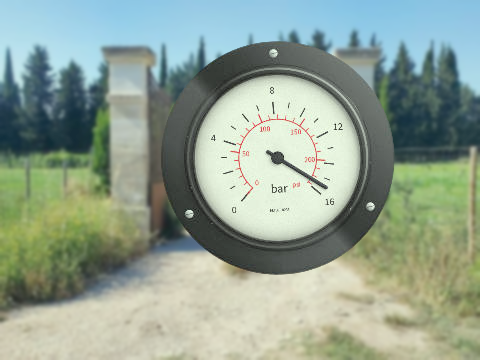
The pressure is 15.5; bar
